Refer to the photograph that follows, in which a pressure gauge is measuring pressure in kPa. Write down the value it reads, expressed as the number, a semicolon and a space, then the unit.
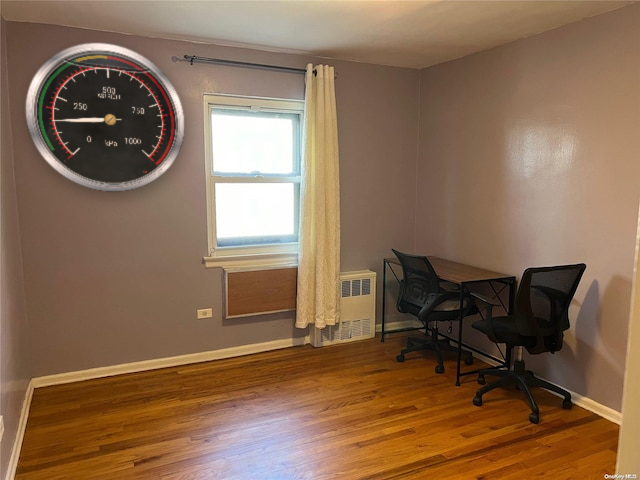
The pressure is 150; kPa
